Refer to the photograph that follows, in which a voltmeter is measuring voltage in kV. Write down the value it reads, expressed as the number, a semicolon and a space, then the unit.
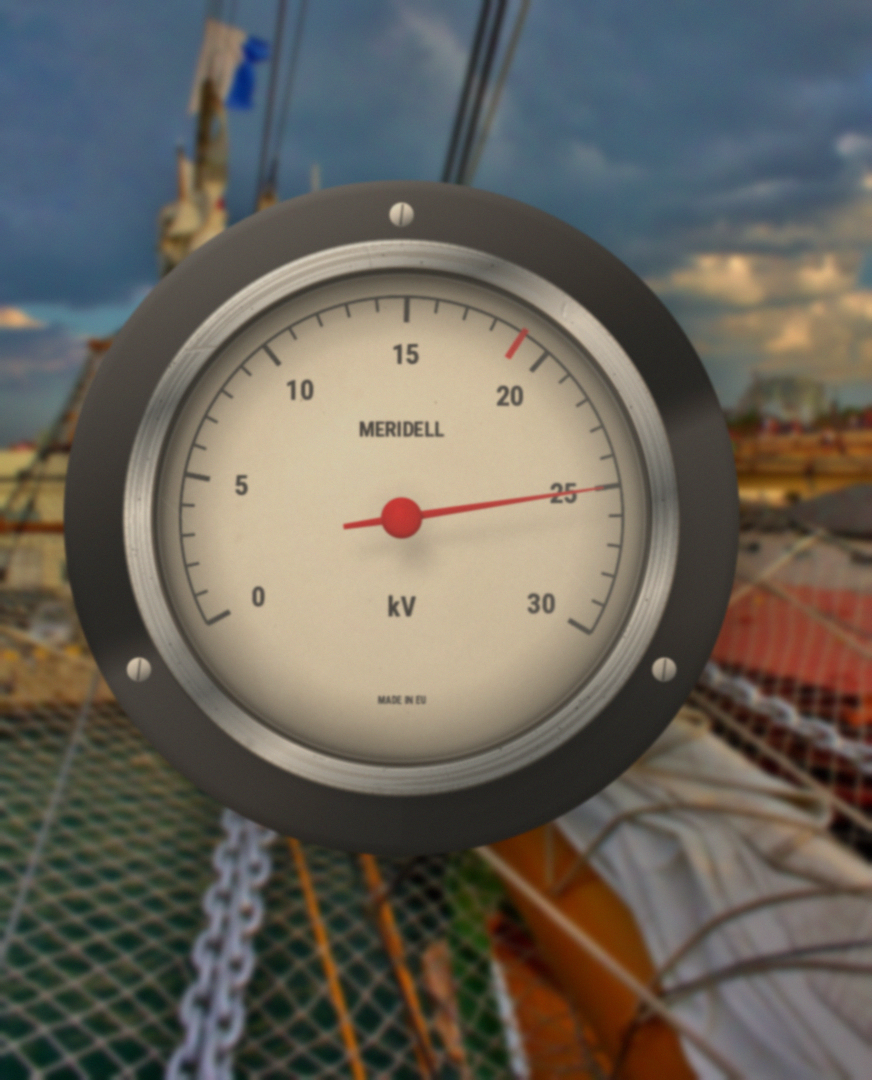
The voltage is 25; kV
